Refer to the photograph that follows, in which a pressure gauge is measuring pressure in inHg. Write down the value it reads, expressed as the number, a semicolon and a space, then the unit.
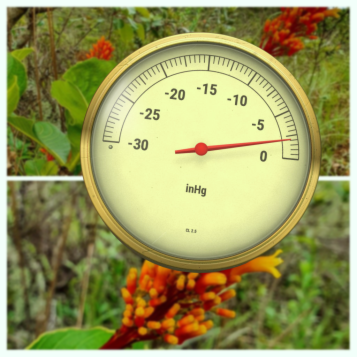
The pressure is -2; inHg
